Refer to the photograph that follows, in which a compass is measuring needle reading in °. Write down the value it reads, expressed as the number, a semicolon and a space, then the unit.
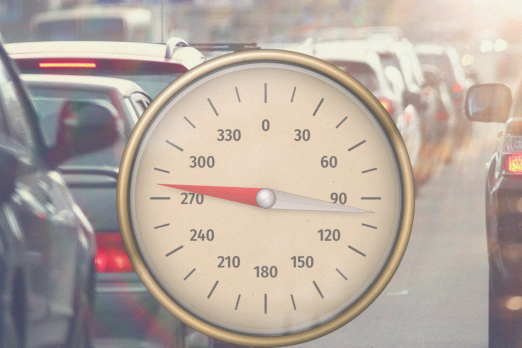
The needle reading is 277.5; °
